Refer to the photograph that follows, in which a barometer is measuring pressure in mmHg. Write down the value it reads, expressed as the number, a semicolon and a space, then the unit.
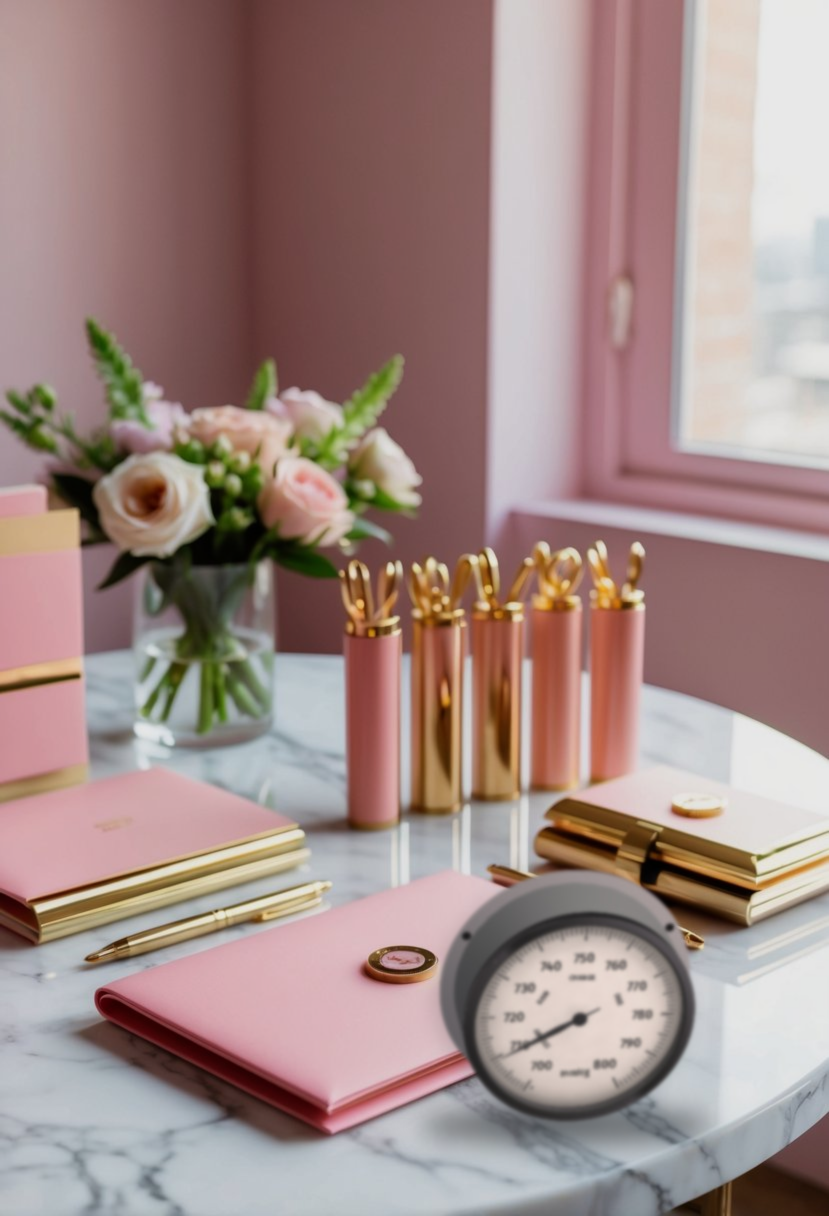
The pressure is 710; mmHg
